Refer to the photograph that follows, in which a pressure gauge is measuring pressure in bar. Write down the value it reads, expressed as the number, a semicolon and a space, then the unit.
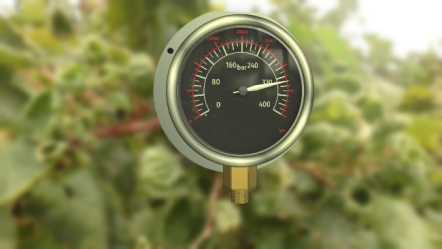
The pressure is 330; bar
